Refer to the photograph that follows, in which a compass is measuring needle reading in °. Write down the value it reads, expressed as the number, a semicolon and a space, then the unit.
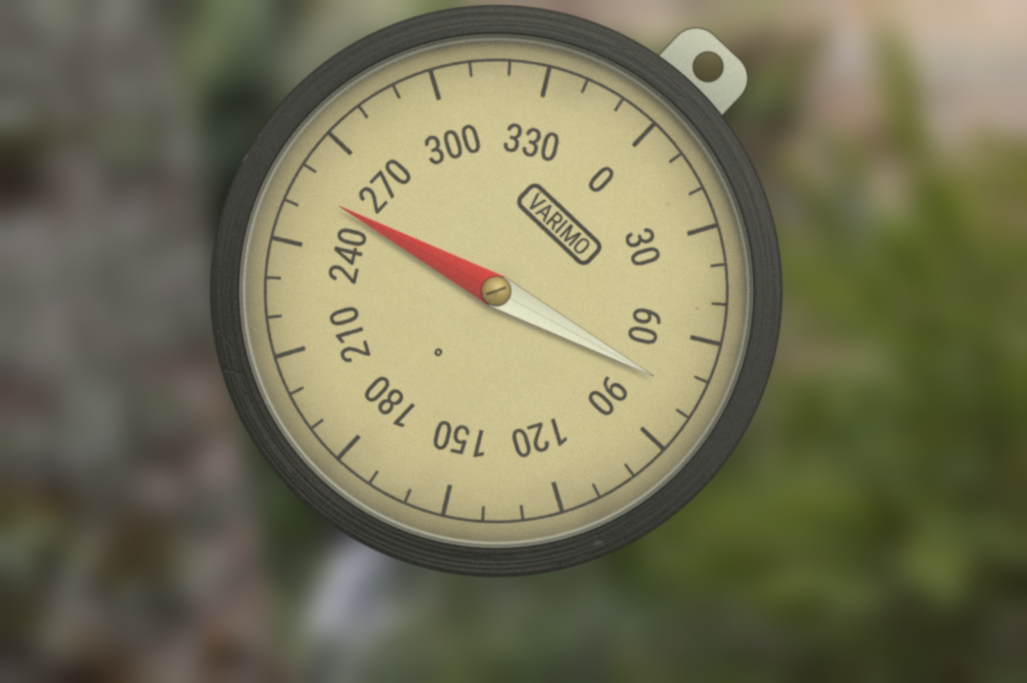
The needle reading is 255; °
